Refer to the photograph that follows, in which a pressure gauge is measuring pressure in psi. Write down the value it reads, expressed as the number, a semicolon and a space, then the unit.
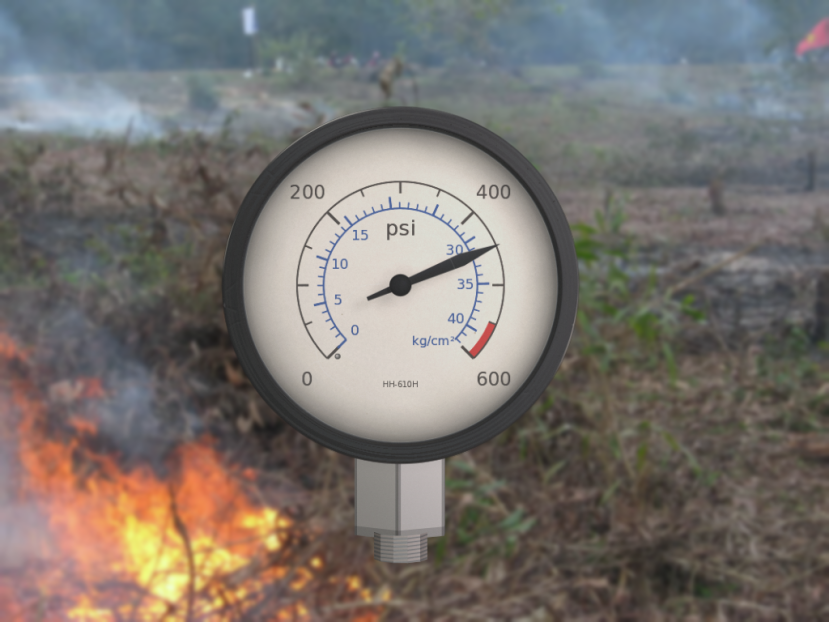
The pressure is 450; psi
